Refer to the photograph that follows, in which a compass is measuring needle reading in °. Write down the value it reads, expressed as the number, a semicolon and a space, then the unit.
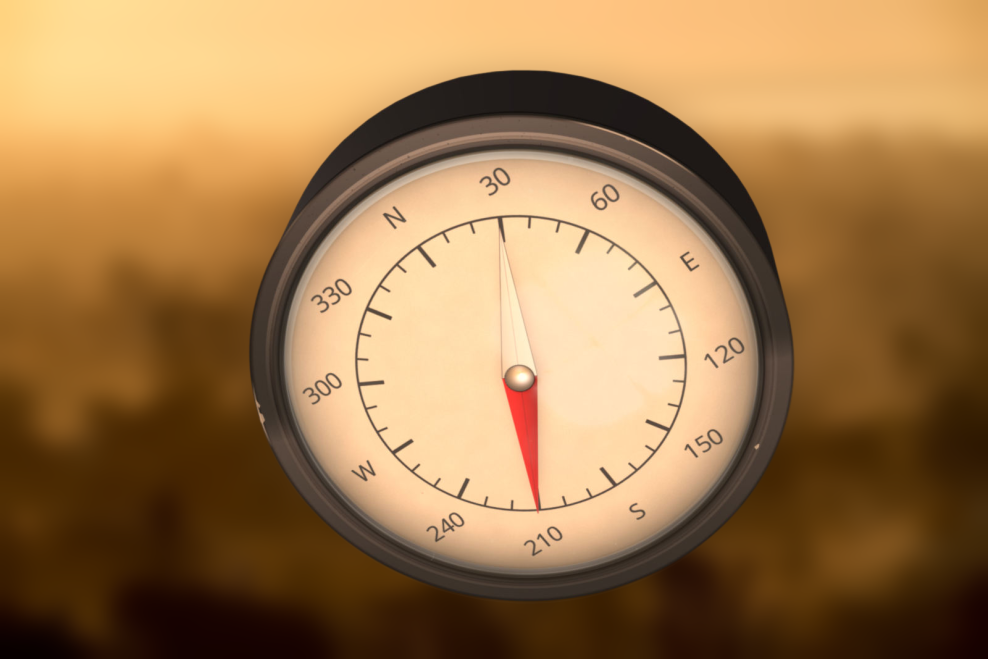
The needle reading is 210; °
